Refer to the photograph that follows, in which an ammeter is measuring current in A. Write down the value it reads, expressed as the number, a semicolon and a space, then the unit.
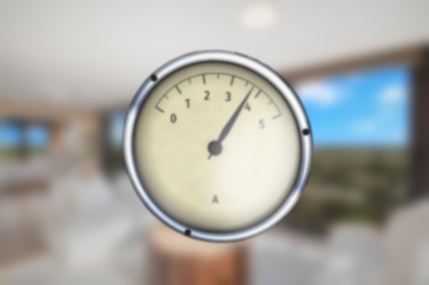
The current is 3.75; A
